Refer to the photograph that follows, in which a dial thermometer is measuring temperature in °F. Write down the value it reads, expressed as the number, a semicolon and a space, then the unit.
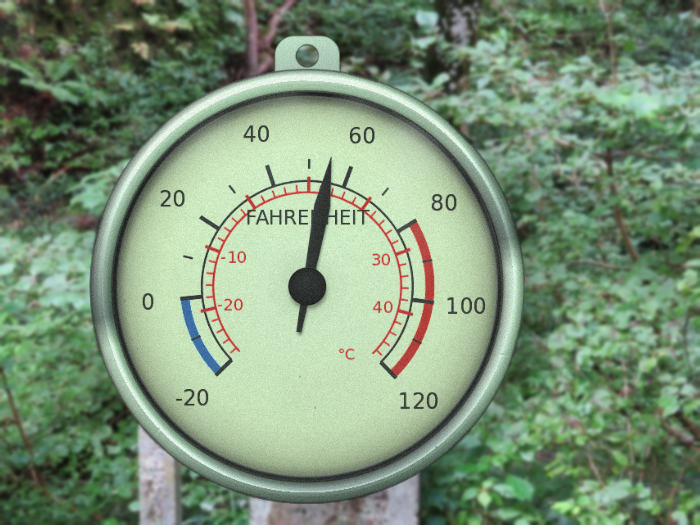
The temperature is 55; °F
